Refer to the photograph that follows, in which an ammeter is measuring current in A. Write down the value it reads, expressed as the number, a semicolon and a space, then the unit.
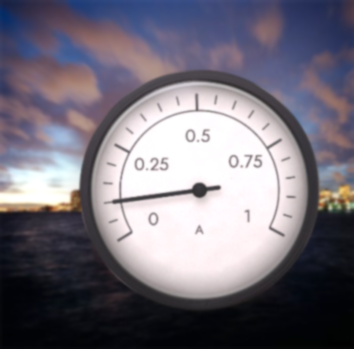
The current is 0.1; A
